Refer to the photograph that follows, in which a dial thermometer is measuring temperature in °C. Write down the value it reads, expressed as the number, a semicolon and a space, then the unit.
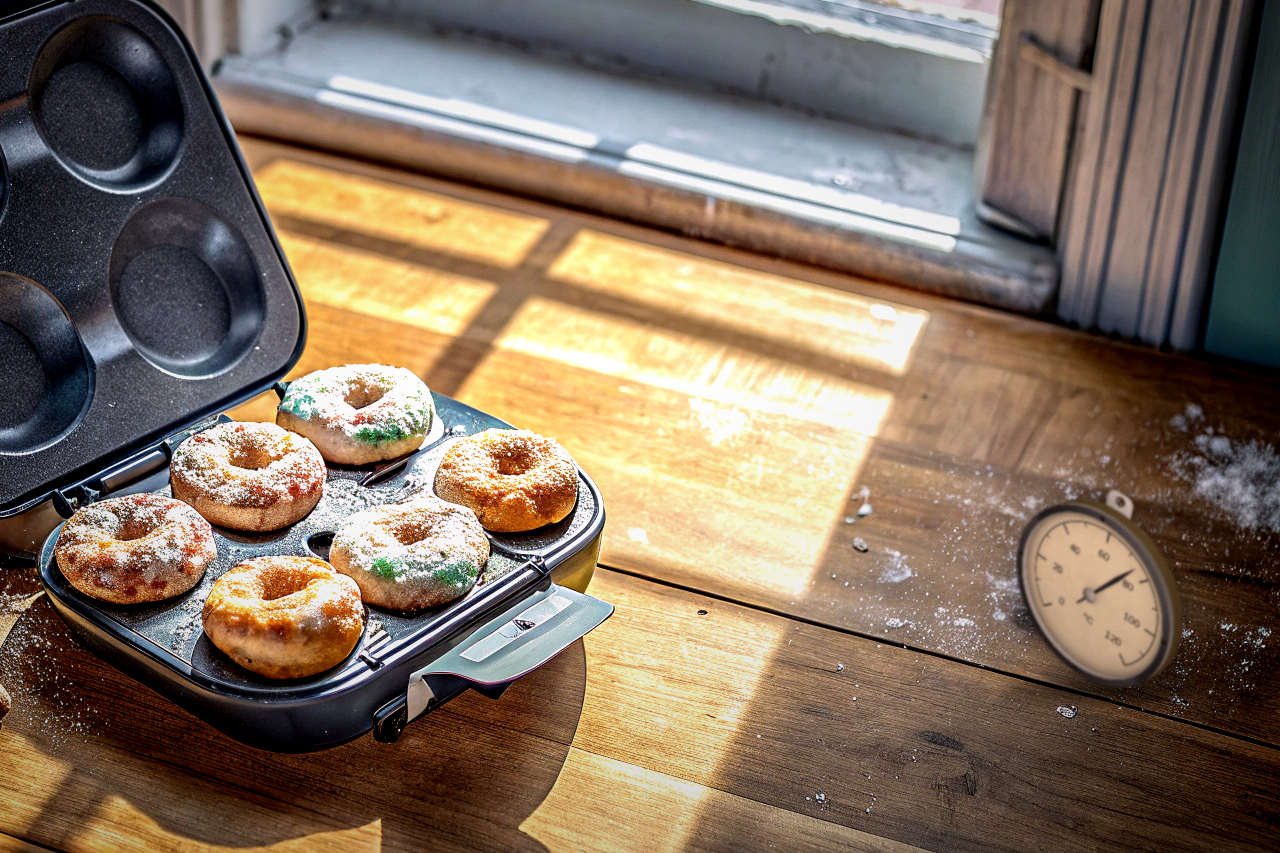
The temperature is 75; °C
